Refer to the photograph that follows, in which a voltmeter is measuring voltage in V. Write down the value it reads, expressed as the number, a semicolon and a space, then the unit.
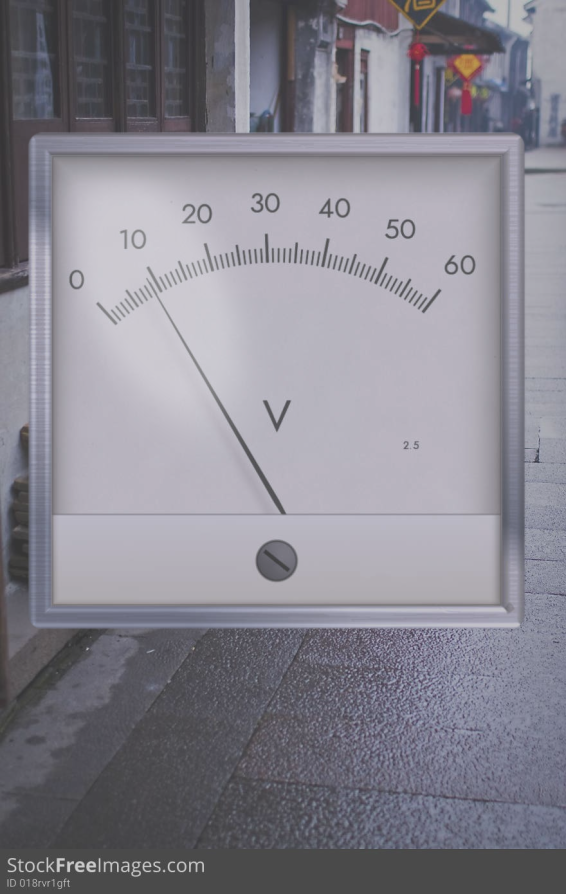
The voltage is 9; V
